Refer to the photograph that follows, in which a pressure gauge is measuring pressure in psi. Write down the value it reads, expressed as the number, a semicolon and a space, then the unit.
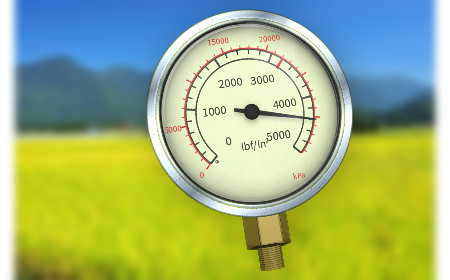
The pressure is 4400; psi
